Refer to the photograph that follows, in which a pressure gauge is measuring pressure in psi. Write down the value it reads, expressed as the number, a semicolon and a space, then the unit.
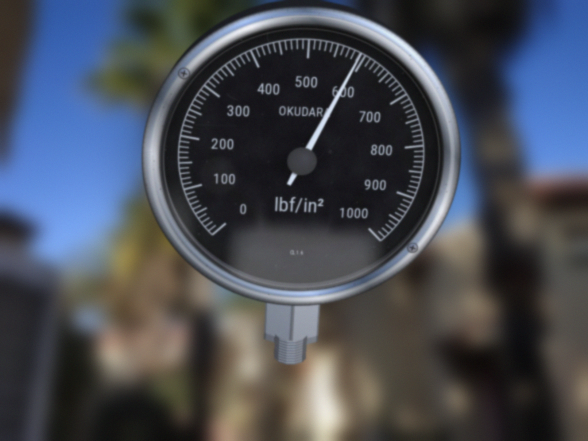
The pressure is 590; psi
